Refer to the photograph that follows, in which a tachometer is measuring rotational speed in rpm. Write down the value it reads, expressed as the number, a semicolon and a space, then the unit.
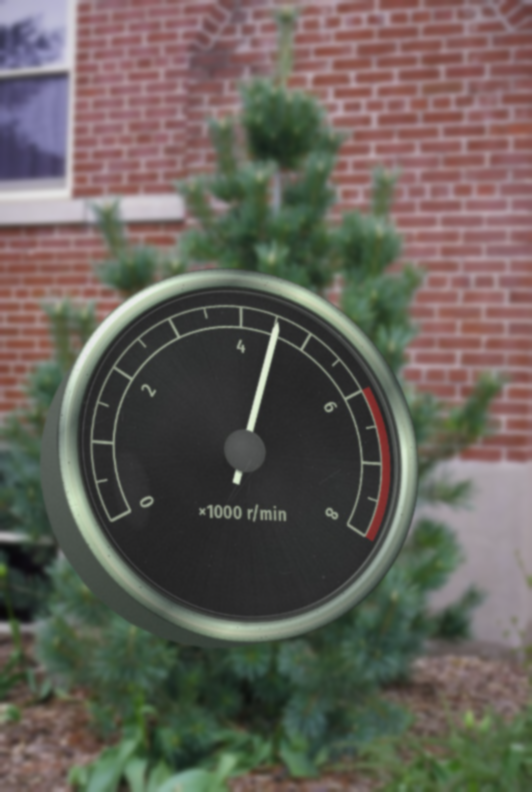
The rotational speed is 4500; rpm
